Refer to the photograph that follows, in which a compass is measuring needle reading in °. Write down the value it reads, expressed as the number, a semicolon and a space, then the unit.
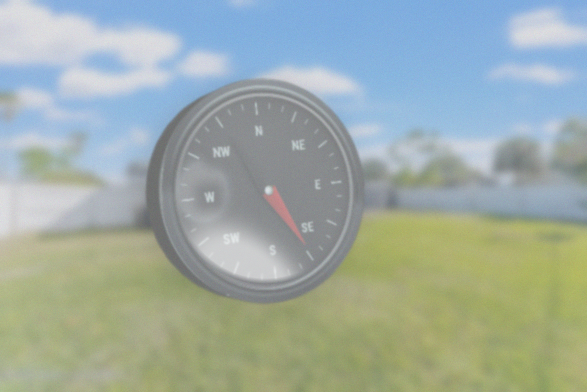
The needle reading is 150; °
